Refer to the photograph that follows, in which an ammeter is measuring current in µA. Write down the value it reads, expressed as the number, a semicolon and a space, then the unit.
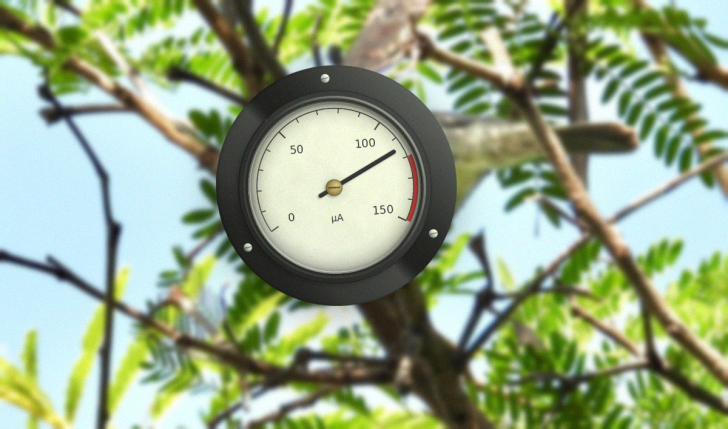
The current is 115; µA
